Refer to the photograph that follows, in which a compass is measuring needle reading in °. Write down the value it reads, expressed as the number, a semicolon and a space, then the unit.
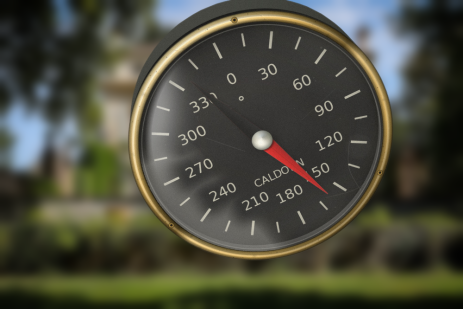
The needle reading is 157.5; °
